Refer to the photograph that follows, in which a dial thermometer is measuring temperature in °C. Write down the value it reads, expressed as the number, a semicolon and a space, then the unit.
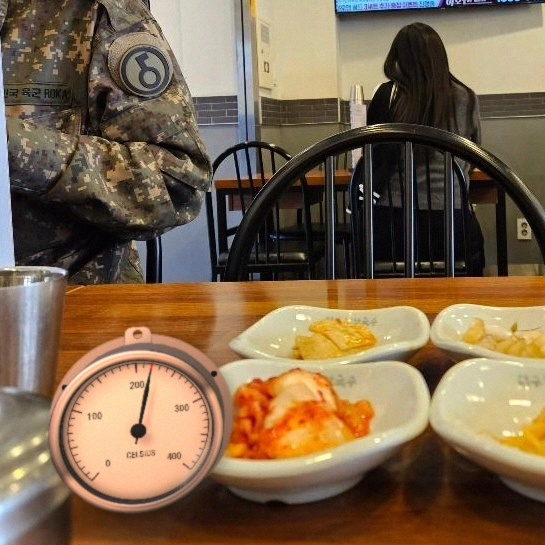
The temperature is 220; °C
